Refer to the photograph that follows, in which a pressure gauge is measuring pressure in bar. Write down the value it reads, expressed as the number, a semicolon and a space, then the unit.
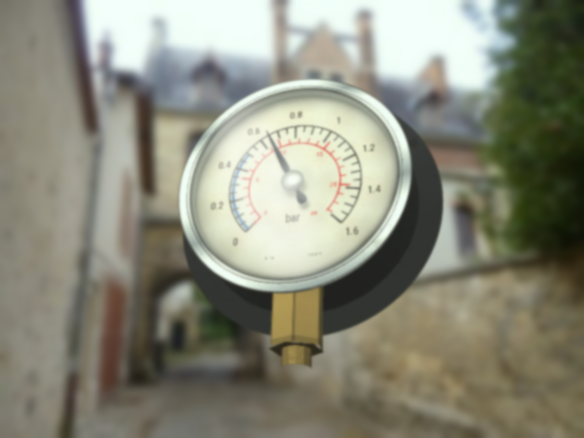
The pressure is 0.65; bar
